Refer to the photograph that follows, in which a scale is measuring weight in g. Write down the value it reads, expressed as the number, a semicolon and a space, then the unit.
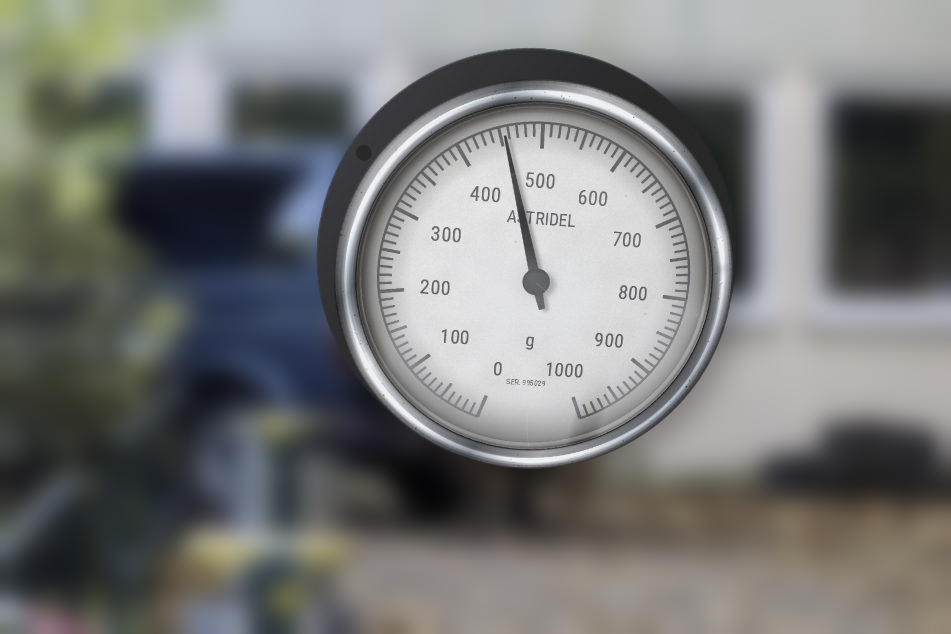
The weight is 455; g
